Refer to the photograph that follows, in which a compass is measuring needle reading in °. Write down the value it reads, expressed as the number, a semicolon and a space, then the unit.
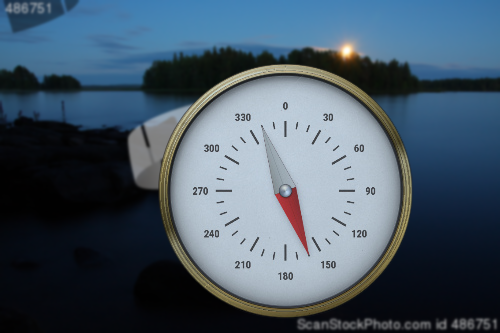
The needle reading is 160; °
